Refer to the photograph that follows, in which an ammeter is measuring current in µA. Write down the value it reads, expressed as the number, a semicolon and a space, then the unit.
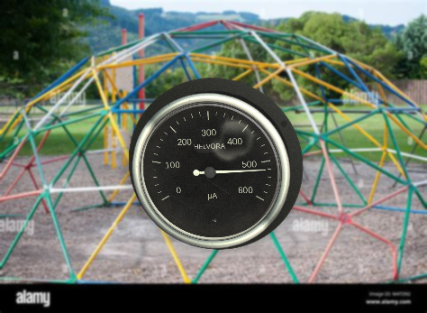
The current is 520; µA
